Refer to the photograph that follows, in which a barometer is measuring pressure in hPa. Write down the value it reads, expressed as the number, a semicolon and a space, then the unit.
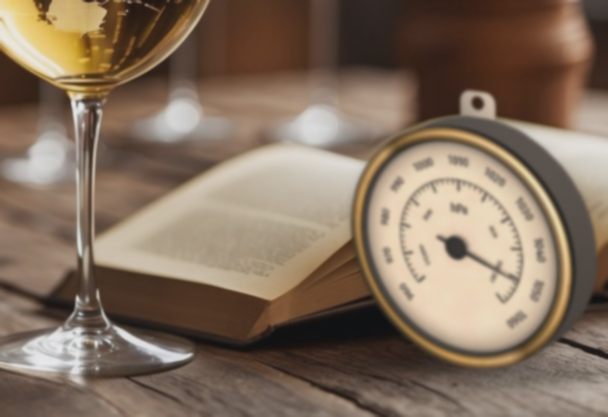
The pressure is 1050; hPa
